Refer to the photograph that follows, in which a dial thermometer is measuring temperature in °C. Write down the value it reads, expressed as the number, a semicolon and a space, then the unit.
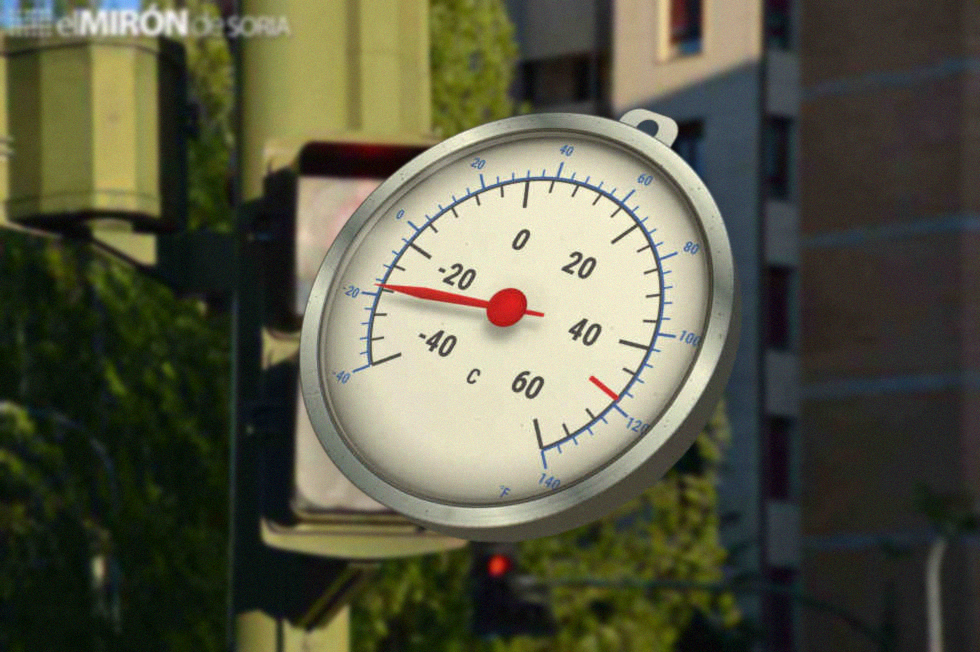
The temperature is -28; °C
